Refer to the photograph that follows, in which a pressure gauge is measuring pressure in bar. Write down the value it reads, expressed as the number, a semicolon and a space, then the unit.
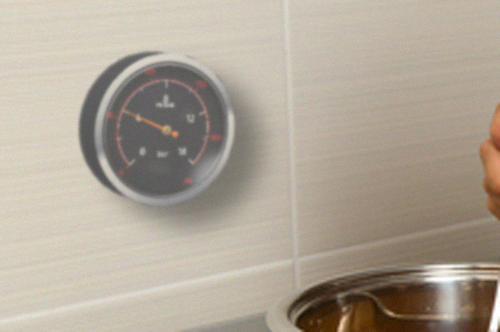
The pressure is 4; bar
